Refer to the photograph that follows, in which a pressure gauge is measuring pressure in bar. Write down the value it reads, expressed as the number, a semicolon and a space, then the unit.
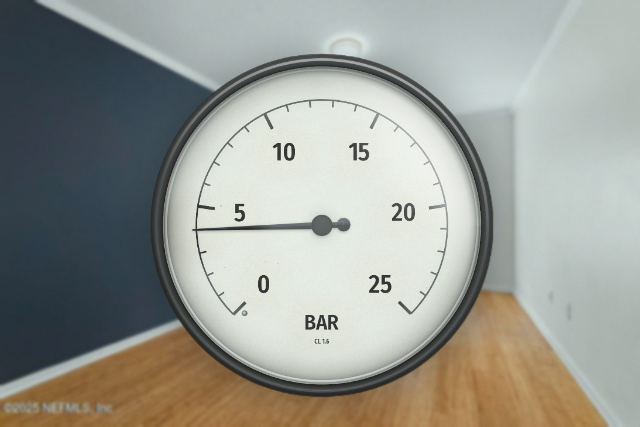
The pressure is 4; bar
